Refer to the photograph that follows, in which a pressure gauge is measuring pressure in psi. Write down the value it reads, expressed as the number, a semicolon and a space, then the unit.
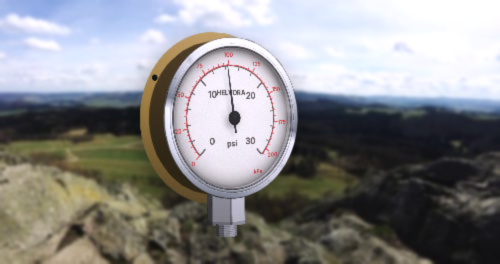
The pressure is 14; psi
